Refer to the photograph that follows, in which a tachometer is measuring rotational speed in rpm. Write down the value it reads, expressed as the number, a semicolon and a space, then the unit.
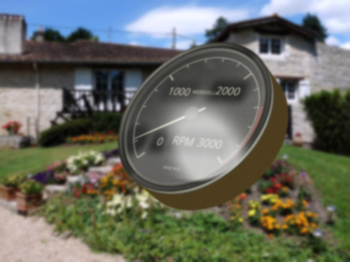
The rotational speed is 200; rpm
